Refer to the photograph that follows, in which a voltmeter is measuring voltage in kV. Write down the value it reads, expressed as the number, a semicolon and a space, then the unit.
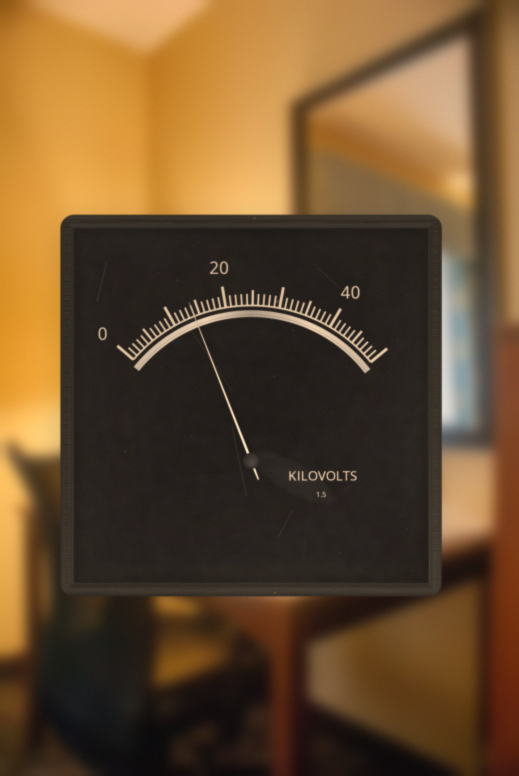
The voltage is 14; kV
